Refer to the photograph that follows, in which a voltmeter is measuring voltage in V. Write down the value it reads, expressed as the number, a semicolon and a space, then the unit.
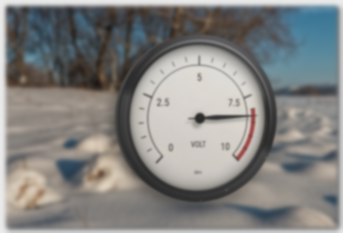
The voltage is 8.25; V
